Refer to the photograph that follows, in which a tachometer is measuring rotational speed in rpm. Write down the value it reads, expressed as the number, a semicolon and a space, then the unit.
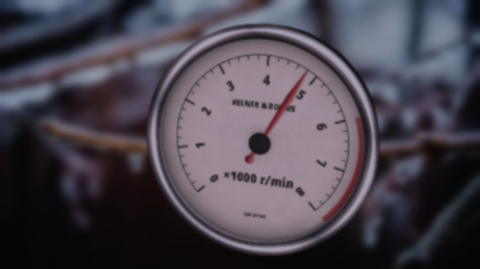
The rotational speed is 4800; rpm
